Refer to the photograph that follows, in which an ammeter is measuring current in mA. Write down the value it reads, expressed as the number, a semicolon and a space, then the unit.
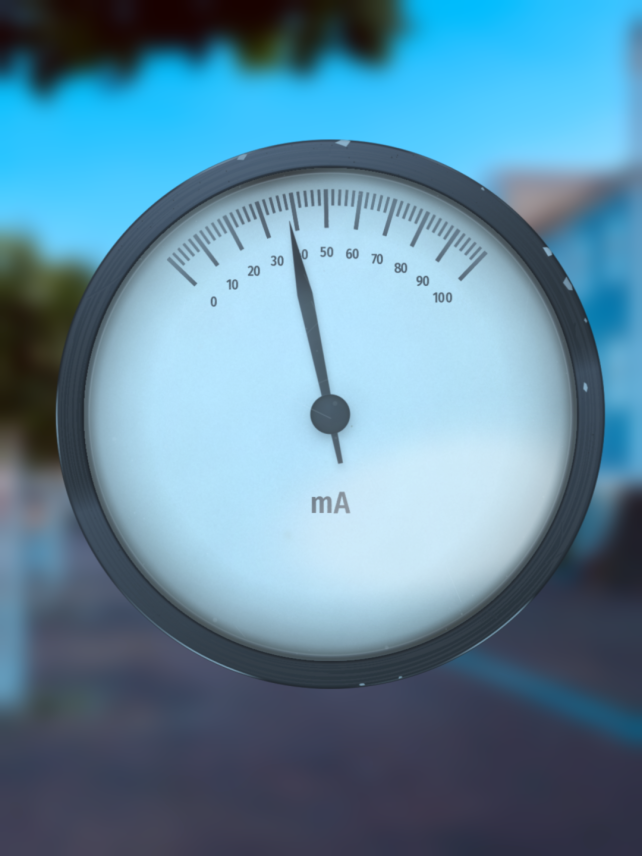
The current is 38; mA
